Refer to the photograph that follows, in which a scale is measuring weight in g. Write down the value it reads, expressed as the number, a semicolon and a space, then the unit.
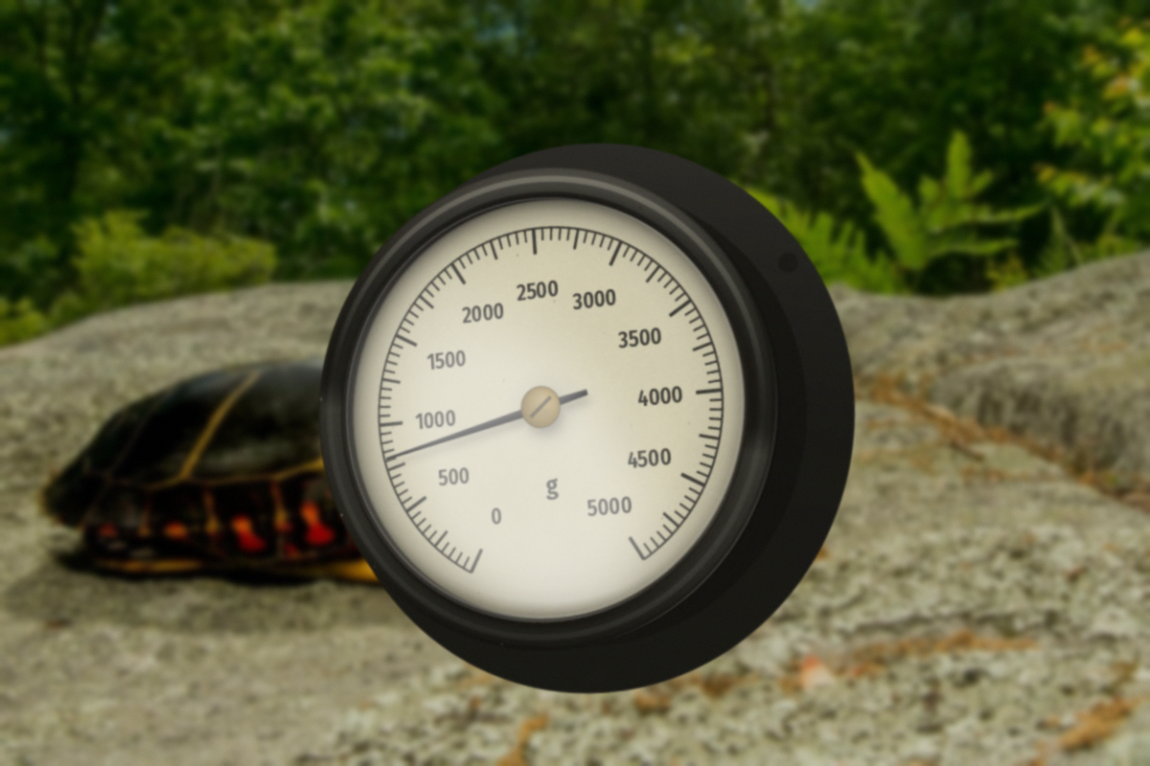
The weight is 800; g
